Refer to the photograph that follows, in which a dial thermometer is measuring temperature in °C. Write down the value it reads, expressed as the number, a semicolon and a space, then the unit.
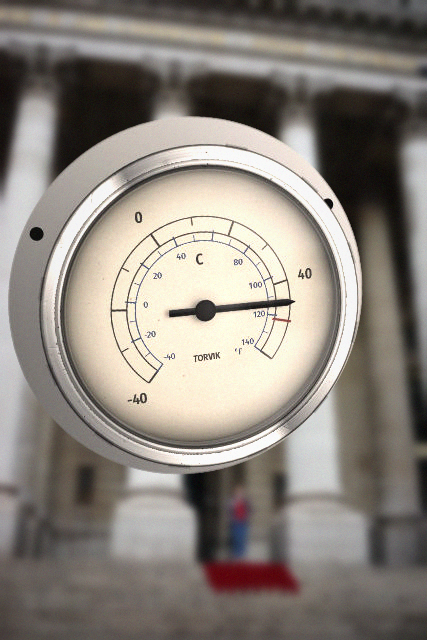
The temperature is 45; °C
